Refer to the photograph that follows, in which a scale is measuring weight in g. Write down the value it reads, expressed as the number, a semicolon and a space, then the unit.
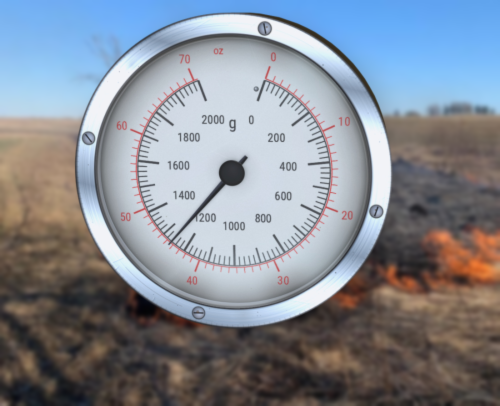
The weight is 1260; g
